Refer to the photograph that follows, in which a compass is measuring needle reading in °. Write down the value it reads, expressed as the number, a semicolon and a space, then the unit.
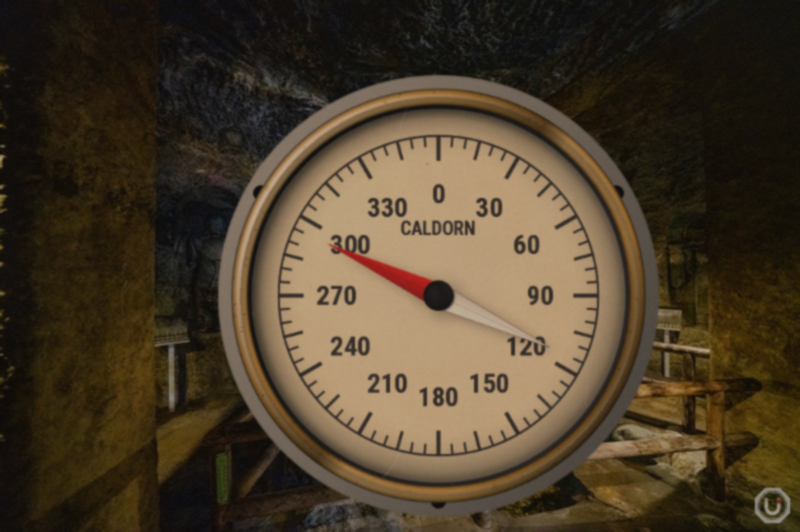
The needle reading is 295; °
